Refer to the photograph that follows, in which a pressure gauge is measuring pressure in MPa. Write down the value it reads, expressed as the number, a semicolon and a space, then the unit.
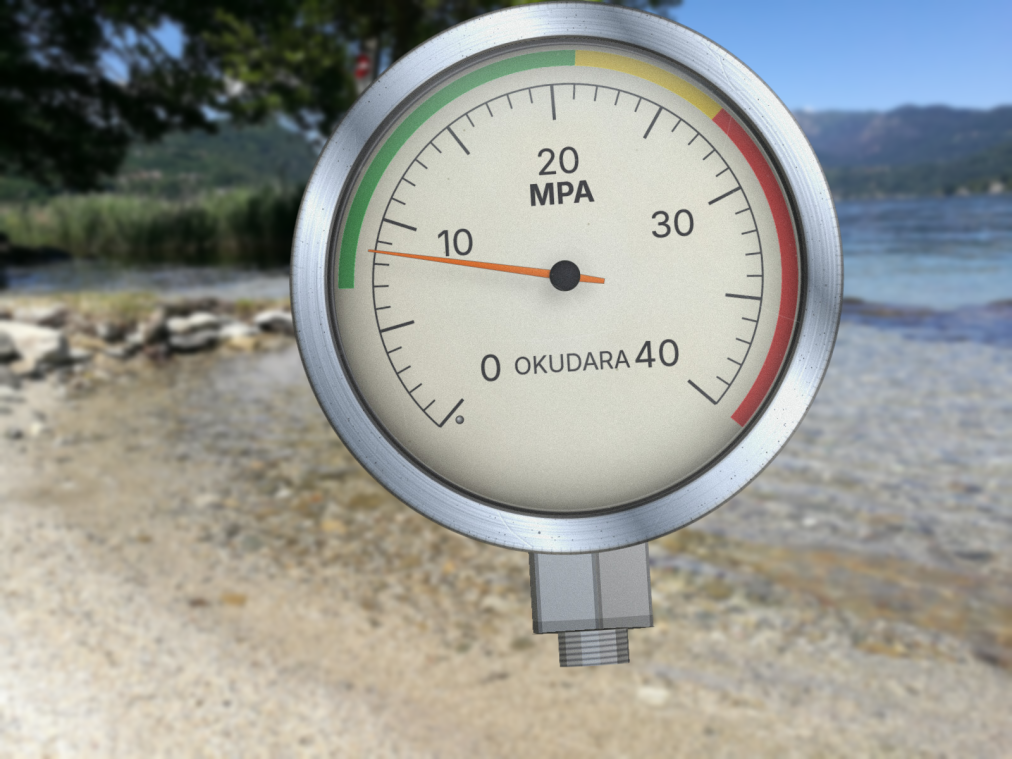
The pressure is 8.5; MPa
